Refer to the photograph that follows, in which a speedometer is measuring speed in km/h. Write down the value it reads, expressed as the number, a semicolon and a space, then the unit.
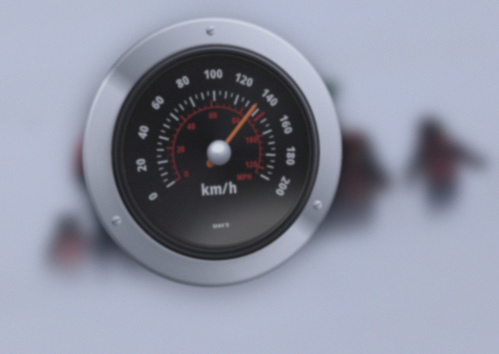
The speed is 135; km/h
